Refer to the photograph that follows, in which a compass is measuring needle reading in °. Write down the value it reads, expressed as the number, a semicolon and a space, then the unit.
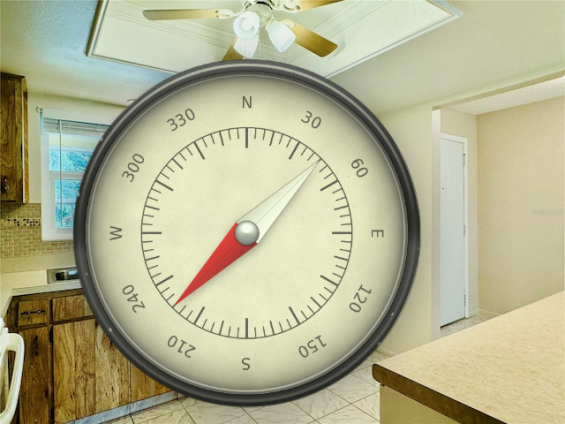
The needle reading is 225; °
